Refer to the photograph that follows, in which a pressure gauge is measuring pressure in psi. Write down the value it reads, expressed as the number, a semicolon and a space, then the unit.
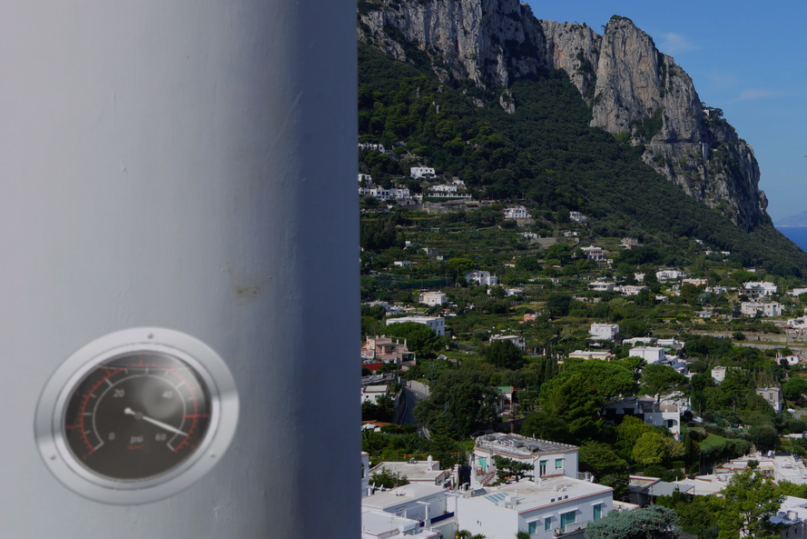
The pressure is 55; psi
